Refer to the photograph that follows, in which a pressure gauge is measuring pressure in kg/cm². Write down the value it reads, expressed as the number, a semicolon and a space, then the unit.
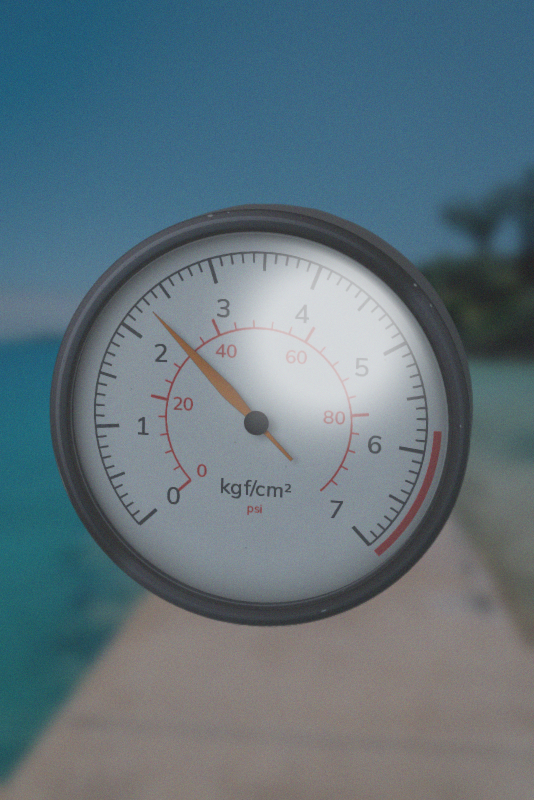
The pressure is 2.3; kg/cm²
